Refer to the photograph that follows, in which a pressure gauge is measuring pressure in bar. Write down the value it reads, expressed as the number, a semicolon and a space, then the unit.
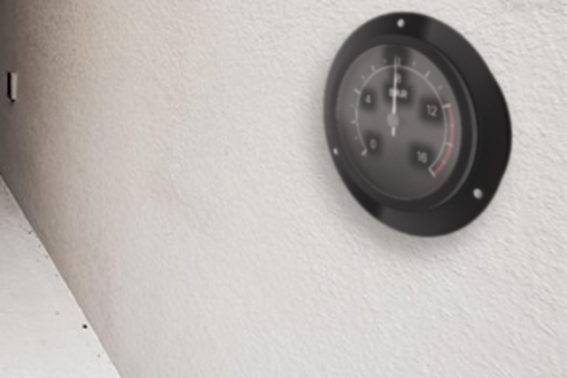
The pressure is 8; bar
